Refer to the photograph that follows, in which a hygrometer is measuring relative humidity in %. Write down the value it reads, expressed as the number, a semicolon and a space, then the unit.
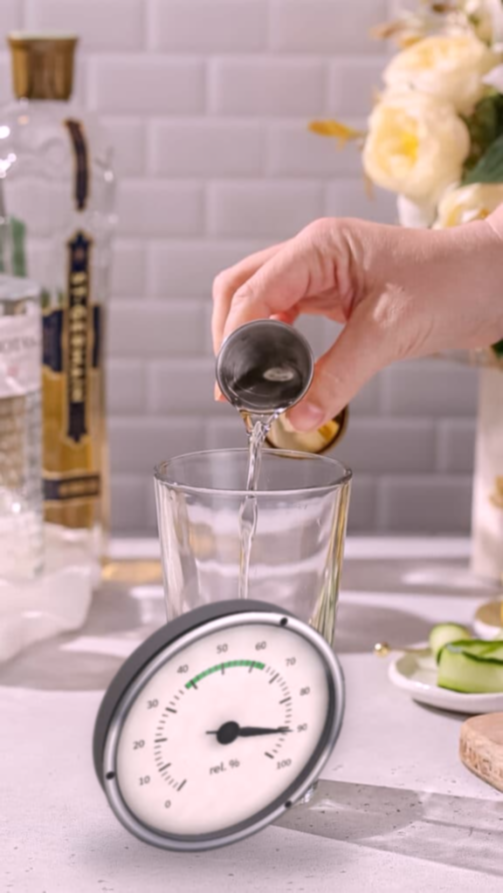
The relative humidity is 90; %
